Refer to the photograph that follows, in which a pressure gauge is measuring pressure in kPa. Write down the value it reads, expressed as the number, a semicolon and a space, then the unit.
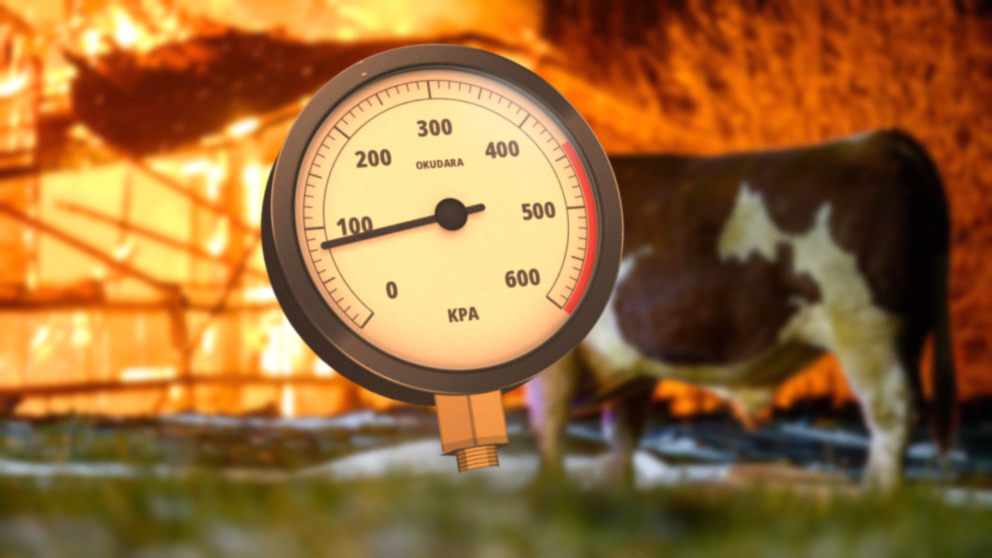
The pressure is 80; kPa
